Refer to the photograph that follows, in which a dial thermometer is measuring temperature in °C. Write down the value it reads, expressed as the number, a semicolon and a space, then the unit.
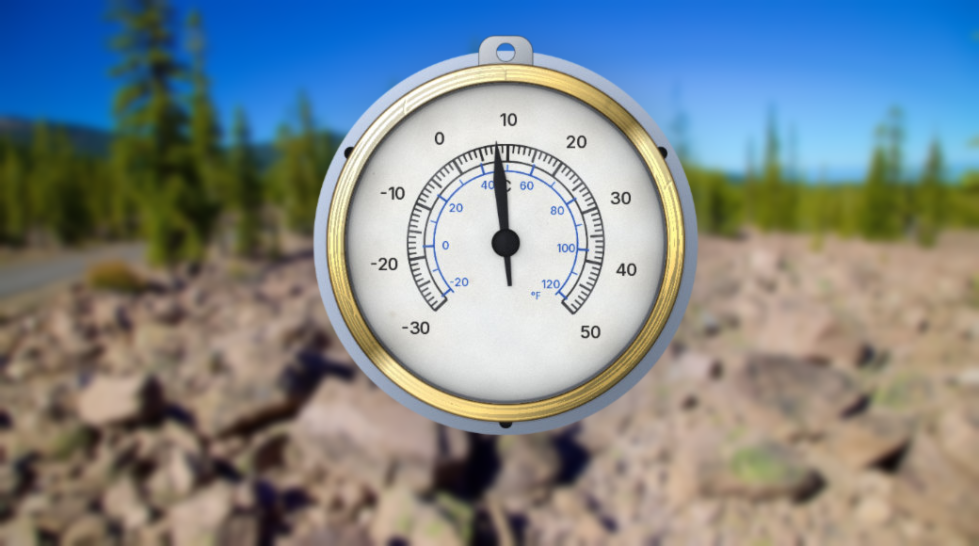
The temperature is 8; °C
